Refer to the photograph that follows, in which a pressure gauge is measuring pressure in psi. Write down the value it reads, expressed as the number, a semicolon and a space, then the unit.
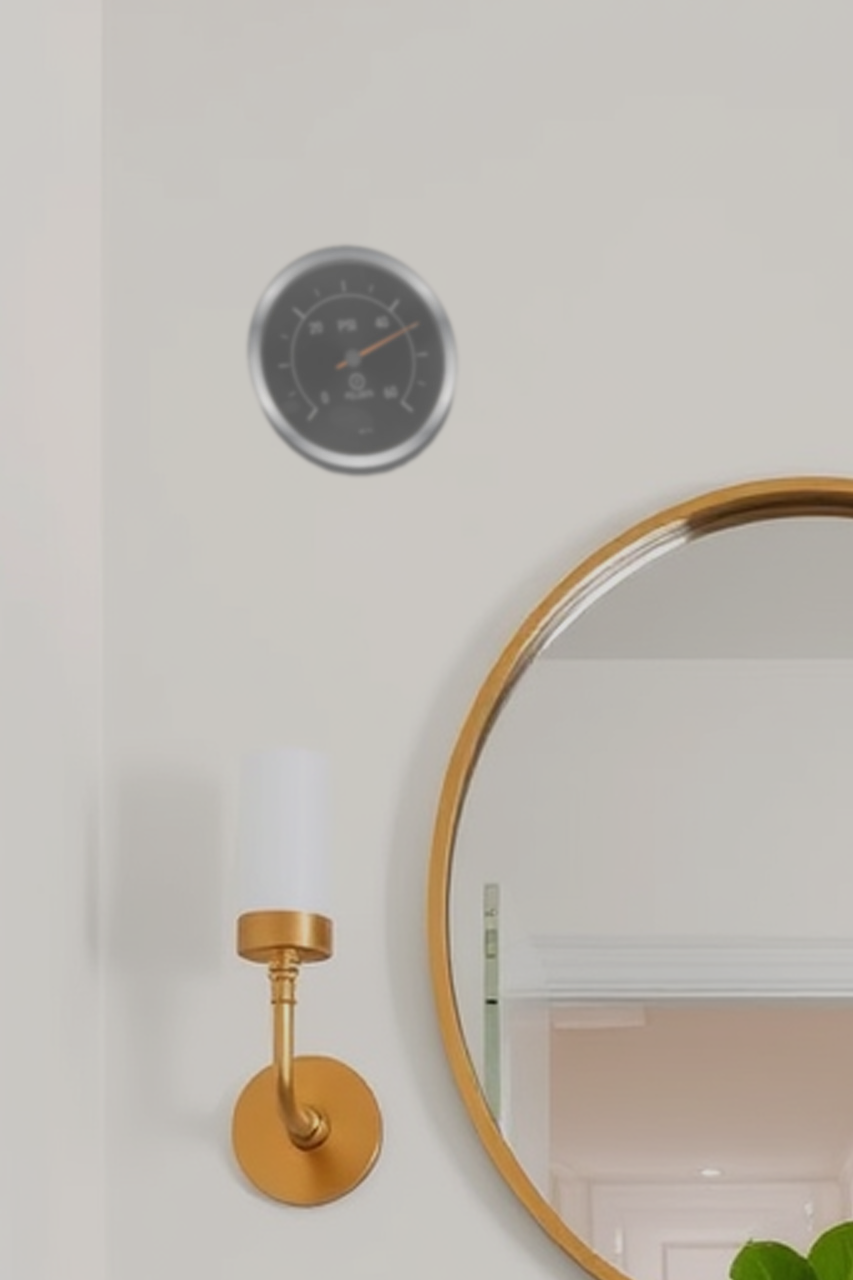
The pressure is 45; psi
